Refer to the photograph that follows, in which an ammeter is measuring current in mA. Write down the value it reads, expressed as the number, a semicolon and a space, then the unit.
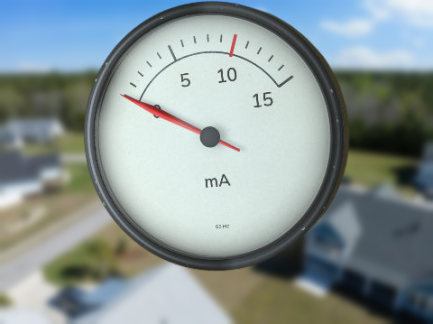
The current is 0; mA
